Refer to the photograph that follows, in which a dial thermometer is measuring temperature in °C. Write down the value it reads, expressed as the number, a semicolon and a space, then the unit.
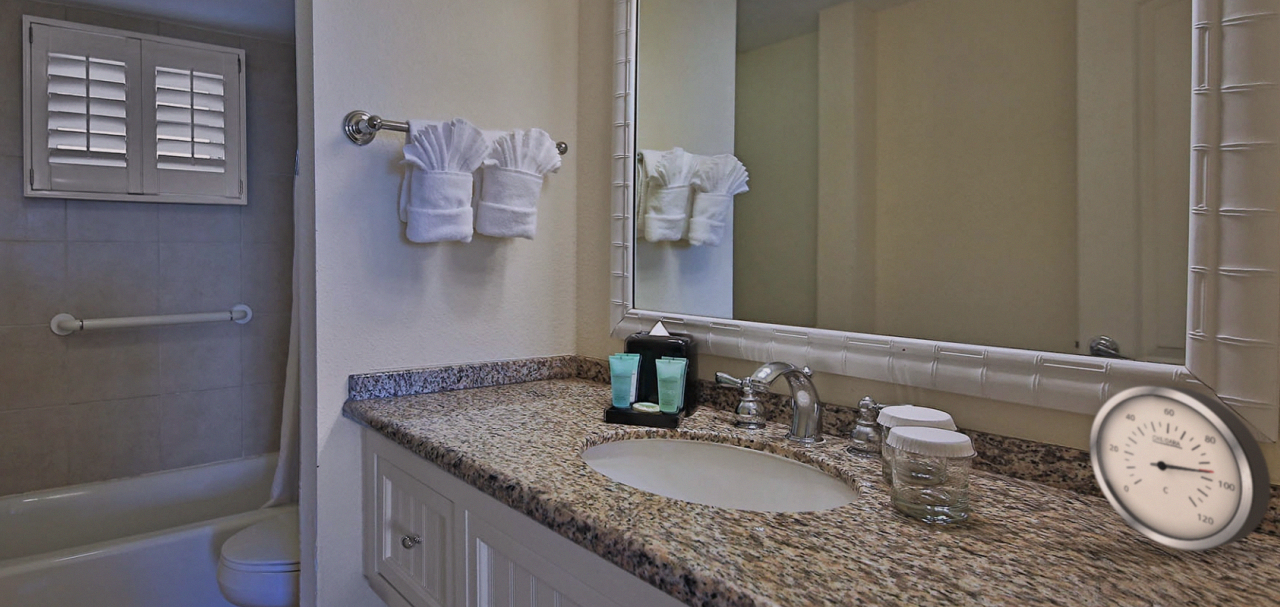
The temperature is 95; °C
